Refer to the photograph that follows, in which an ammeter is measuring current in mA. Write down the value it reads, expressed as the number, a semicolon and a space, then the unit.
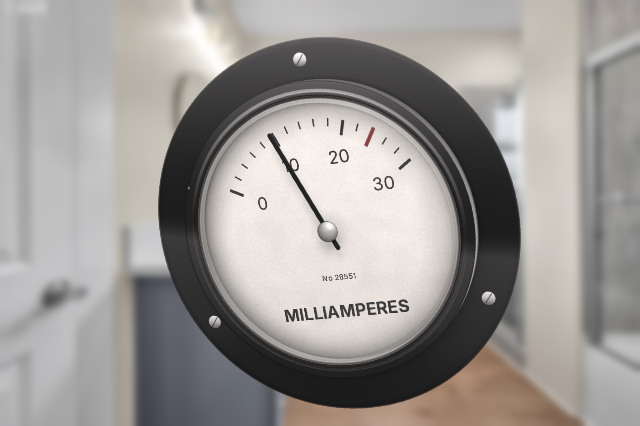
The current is 10; mA
